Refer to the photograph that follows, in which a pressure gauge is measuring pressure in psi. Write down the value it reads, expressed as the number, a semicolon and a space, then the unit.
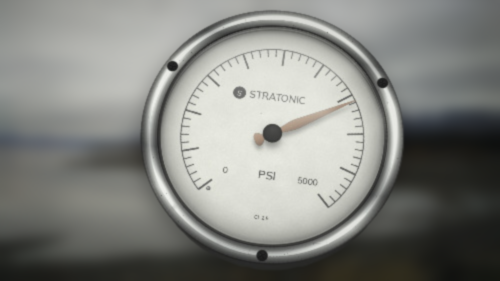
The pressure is 3600; psi
